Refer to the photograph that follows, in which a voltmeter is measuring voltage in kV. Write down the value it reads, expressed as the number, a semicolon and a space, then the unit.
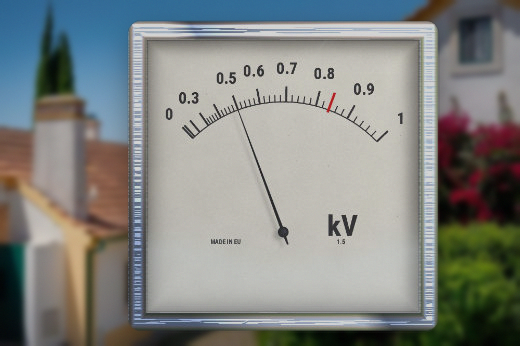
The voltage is 0.5; kV
